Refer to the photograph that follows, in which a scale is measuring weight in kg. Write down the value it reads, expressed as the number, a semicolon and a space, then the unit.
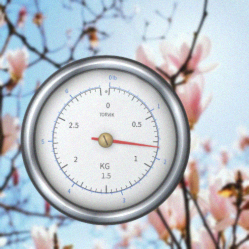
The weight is 0.8; kg
